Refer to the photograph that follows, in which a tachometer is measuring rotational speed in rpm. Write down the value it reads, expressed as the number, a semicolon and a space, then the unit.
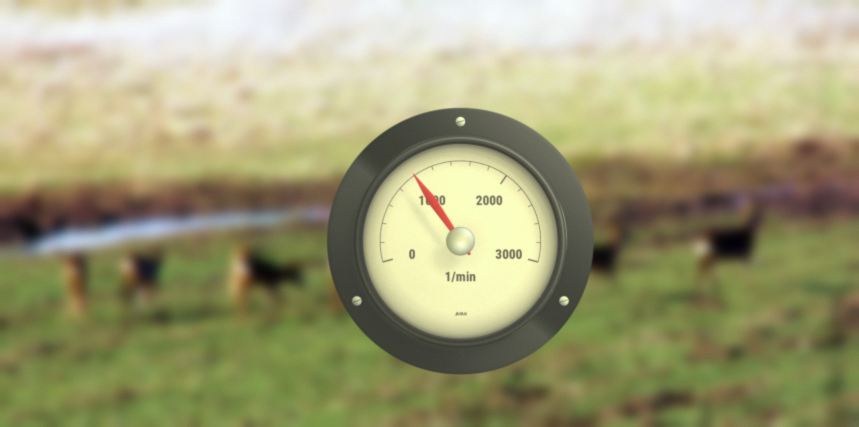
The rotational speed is 1000; rpm
